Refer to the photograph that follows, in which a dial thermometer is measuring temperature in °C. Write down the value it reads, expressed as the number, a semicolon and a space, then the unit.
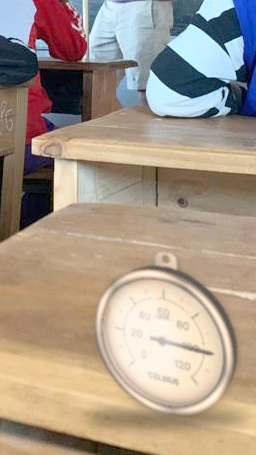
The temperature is 100; °C
